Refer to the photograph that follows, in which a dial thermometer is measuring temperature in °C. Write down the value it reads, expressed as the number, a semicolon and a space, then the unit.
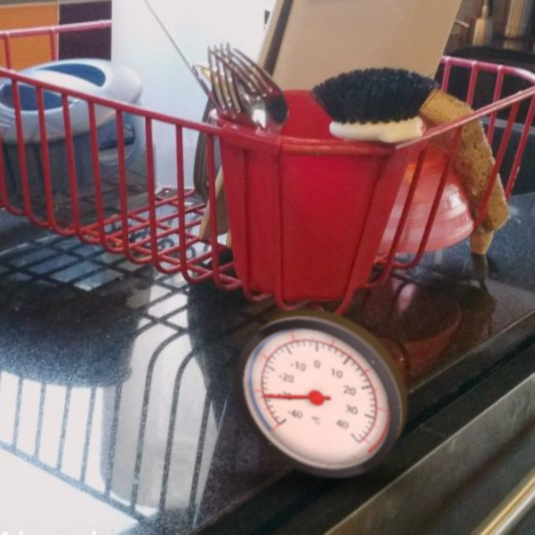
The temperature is -30; °C
